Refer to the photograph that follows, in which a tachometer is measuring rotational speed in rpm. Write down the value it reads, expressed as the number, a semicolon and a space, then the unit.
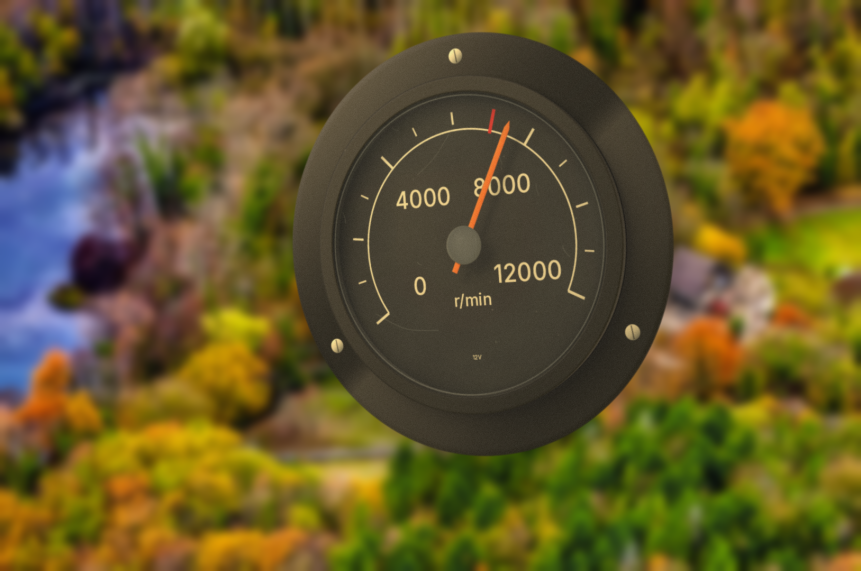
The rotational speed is 7500; rpm
